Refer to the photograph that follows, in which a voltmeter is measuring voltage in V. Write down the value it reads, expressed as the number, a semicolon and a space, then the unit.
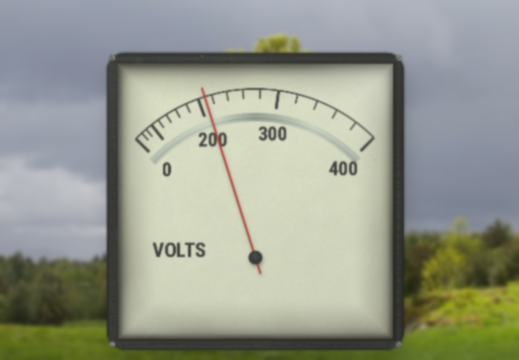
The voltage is 210; V
